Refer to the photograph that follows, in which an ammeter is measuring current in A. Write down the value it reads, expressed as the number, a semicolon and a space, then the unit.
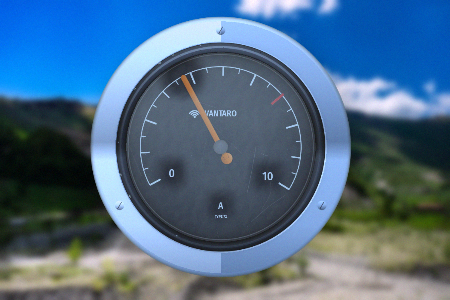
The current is 3.75; A
